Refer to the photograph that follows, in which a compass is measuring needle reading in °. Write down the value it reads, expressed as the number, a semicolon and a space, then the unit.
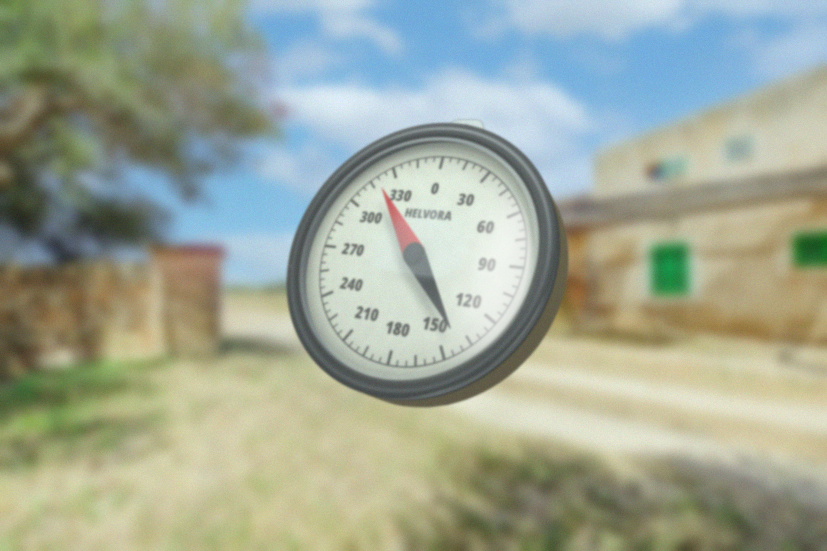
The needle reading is 320; °
